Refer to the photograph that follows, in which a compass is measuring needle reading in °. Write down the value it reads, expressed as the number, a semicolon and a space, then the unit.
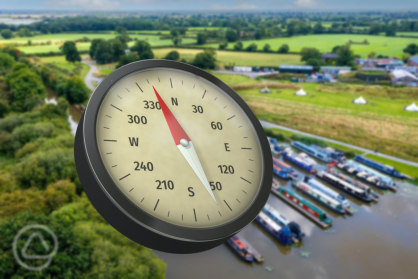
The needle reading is 340; °
